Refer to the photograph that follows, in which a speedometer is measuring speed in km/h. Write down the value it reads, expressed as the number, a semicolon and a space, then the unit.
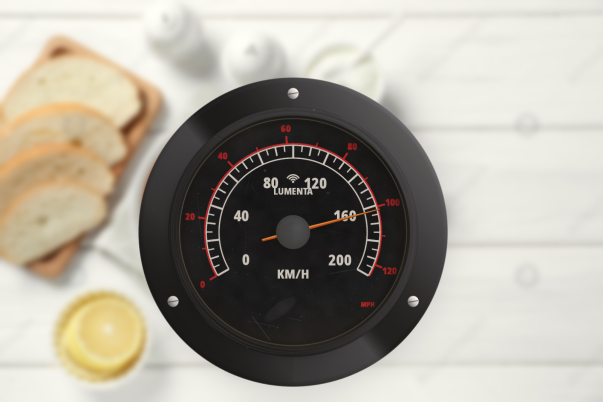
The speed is 162.5; km/h
